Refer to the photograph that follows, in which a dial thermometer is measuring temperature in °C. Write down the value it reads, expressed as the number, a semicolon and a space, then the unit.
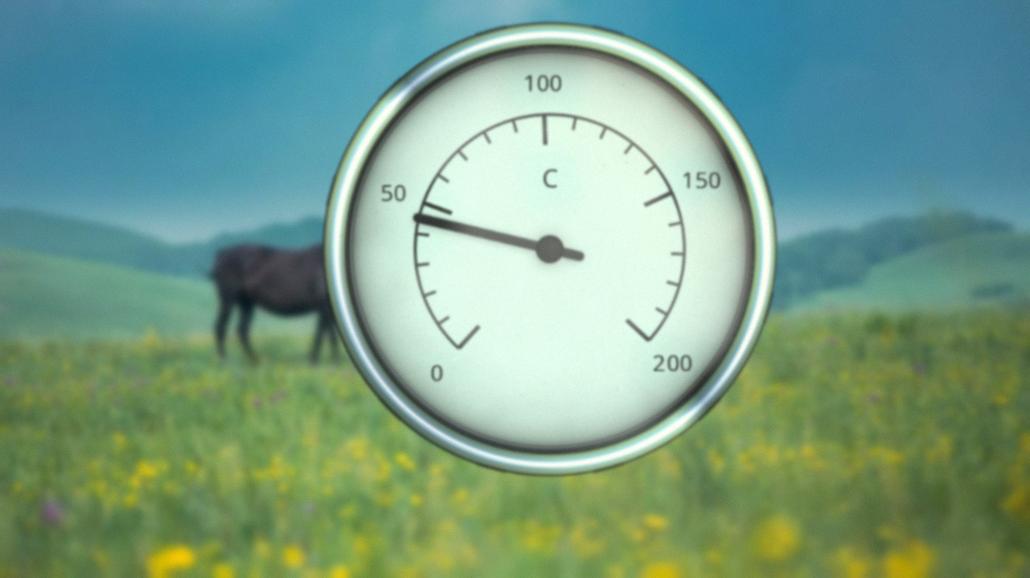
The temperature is 45; °C
